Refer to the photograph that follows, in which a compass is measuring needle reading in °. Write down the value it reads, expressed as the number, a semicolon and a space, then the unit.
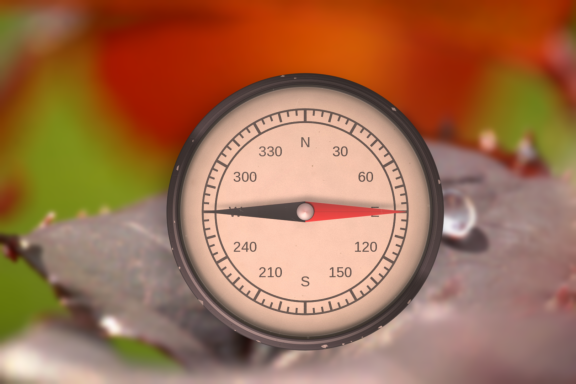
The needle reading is 90; °
